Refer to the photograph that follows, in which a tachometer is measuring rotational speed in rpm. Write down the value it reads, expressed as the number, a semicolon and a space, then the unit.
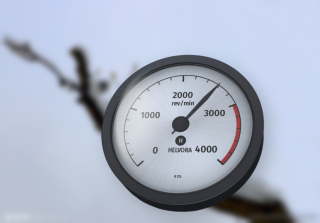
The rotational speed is 2600; rpm
